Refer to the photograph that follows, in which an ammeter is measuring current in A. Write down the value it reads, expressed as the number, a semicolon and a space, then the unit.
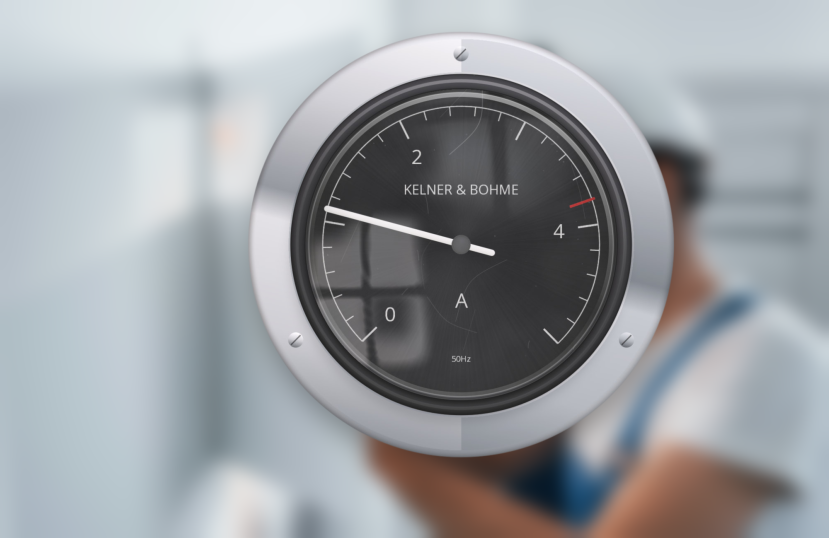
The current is 1.1; A
